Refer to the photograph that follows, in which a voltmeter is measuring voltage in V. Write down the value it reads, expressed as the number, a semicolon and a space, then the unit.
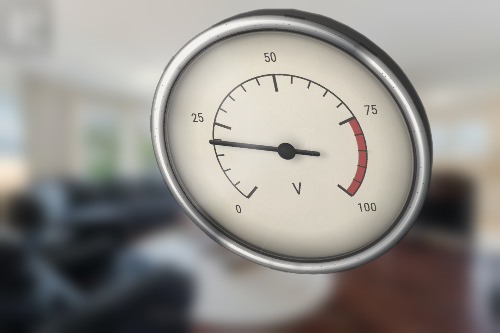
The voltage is 20; V
